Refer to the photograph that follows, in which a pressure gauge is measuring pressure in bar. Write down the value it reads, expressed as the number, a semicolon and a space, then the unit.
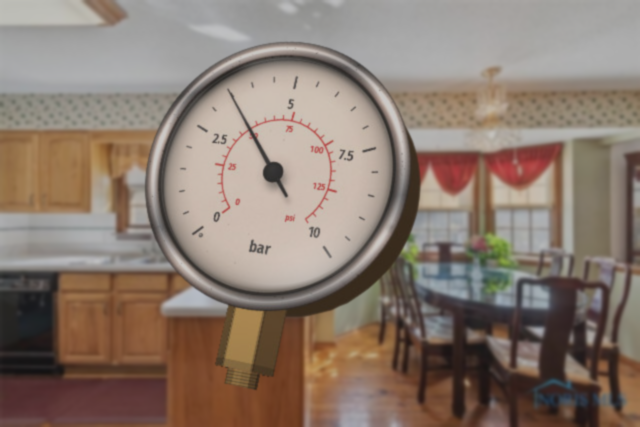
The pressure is 3.5; bar
